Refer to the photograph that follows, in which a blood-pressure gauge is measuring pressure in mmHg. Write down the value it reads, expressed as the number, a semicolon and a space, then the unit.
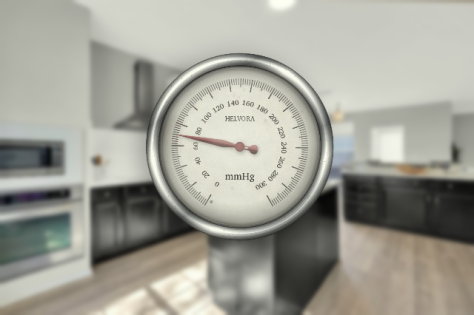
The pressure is 70; mmHg
